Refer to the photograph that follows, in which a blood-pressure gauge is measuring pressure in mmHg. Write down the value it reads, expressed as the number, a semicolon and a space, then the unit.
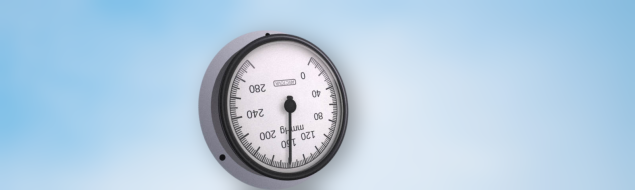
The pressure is 160; mmHg
